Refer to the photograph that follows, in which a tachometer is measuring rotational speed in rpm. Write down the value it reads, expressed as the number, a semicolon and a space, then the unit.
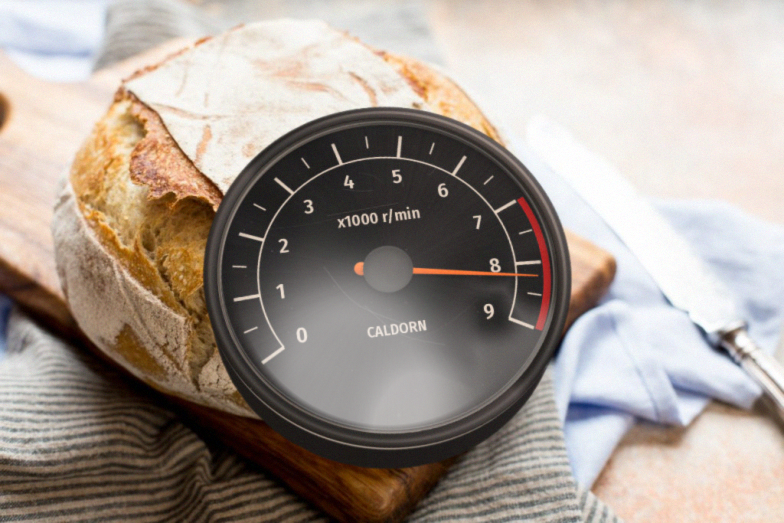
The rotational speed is 8250; rpm
